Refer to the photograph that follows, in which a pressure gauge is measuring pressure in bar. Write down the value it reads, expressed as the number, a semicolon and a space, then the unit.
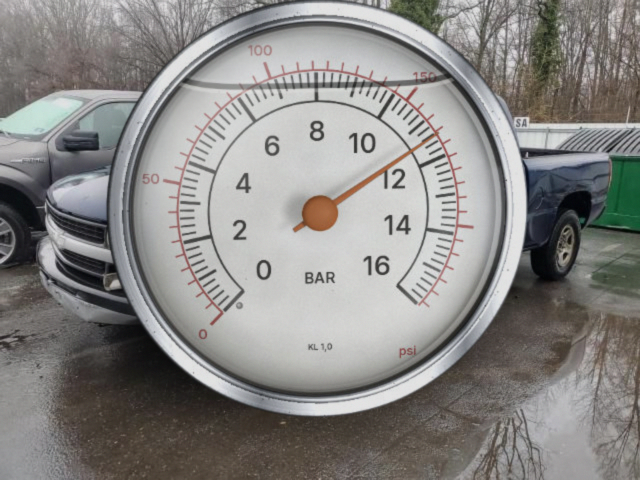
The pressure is 11.4; bar
